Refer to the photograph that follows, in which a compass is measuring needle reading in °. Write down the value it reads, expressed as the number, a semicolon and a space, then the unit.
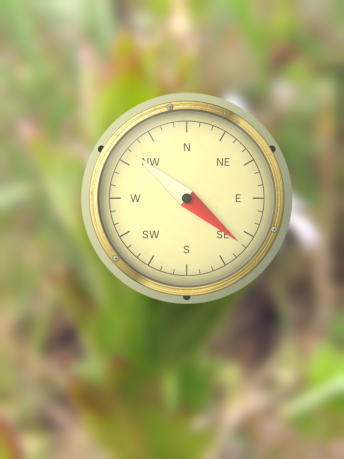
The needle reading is 130; °
